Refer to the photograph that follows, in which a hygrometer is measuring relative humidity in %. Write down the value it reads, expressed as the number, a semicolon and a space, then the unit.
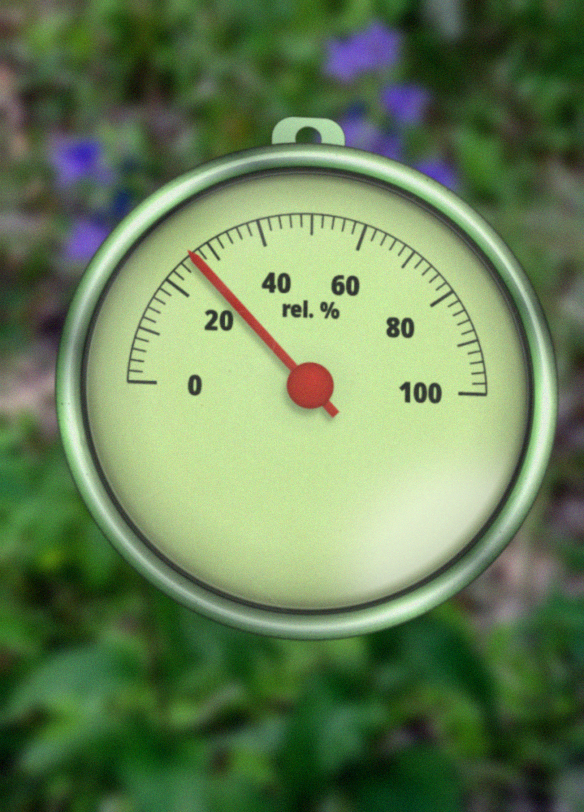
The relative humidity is 26; %
